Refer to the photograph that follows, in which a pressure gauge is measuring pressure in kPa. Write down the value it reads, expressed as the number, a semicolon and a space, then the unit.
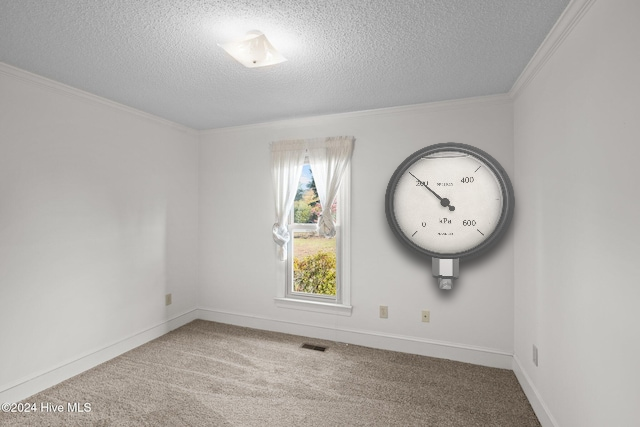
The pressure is 200; kPa
